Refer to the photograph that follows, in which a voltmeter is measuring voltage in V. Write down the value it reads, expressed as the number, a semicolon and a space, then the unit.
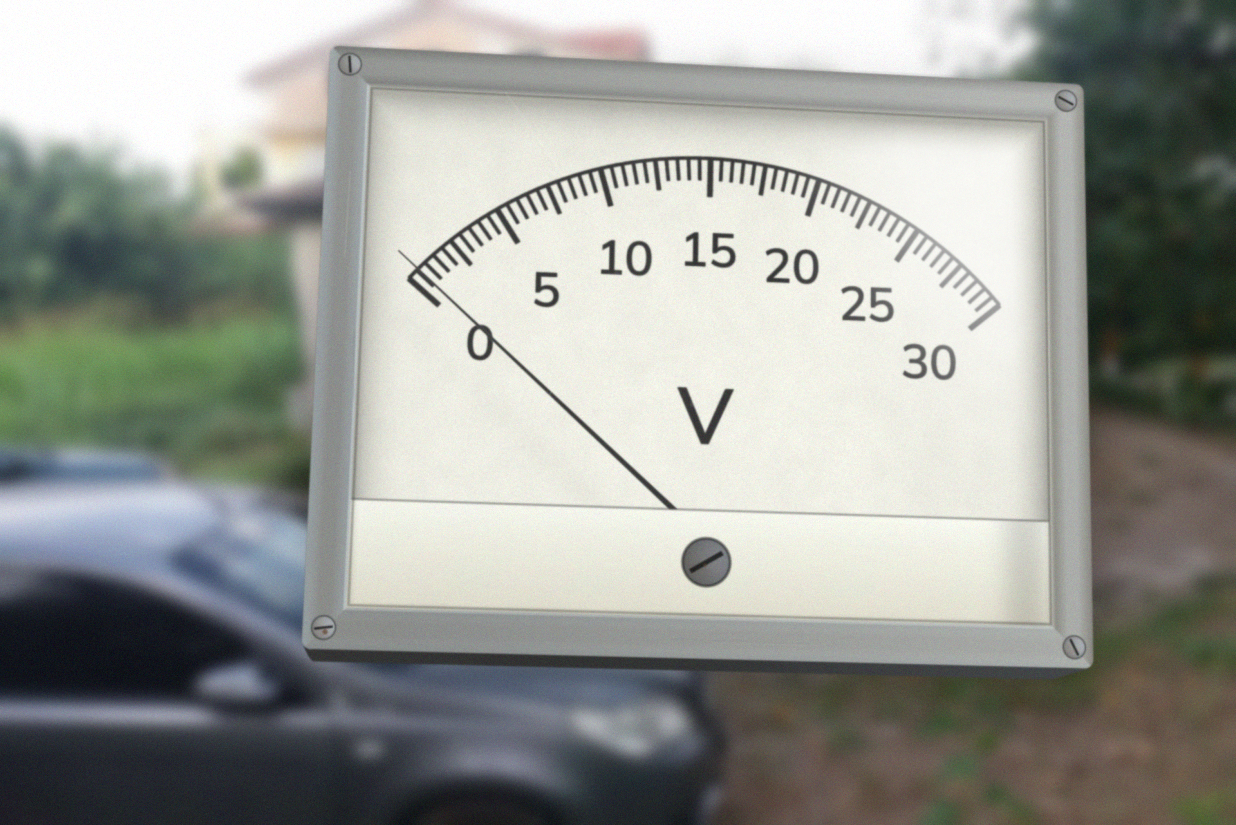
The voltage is 0.5; V
